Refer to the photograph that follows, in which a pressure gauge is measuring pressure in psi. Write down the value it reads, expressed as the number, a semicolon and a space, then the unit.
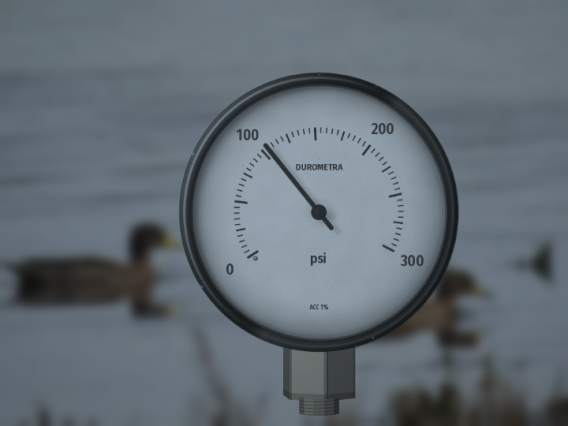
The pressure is 105; psi
